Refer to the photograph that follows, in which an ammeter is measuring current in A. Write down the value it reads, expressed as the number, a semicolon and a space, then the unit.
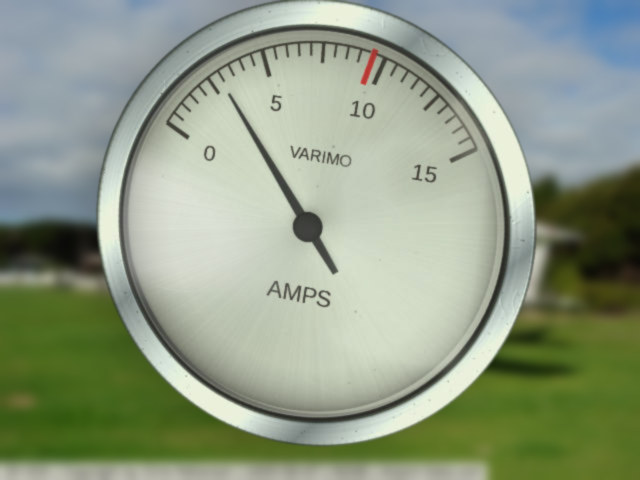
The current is 3; A
